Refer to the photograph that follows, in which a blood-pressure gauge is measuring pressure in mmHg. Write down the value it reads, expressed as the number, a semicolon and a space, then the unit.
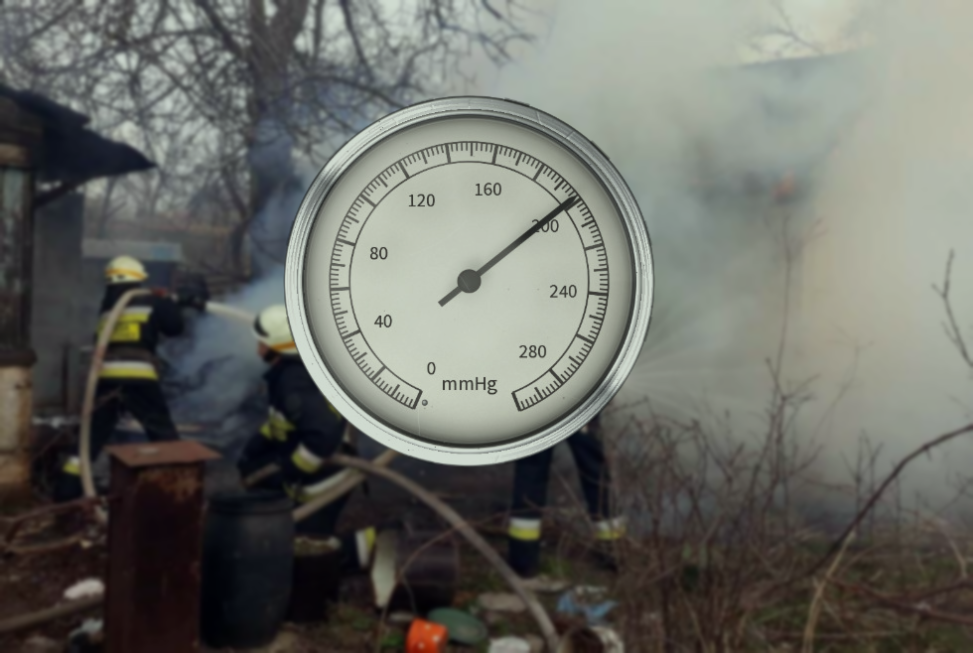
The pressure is 198; mmHg
